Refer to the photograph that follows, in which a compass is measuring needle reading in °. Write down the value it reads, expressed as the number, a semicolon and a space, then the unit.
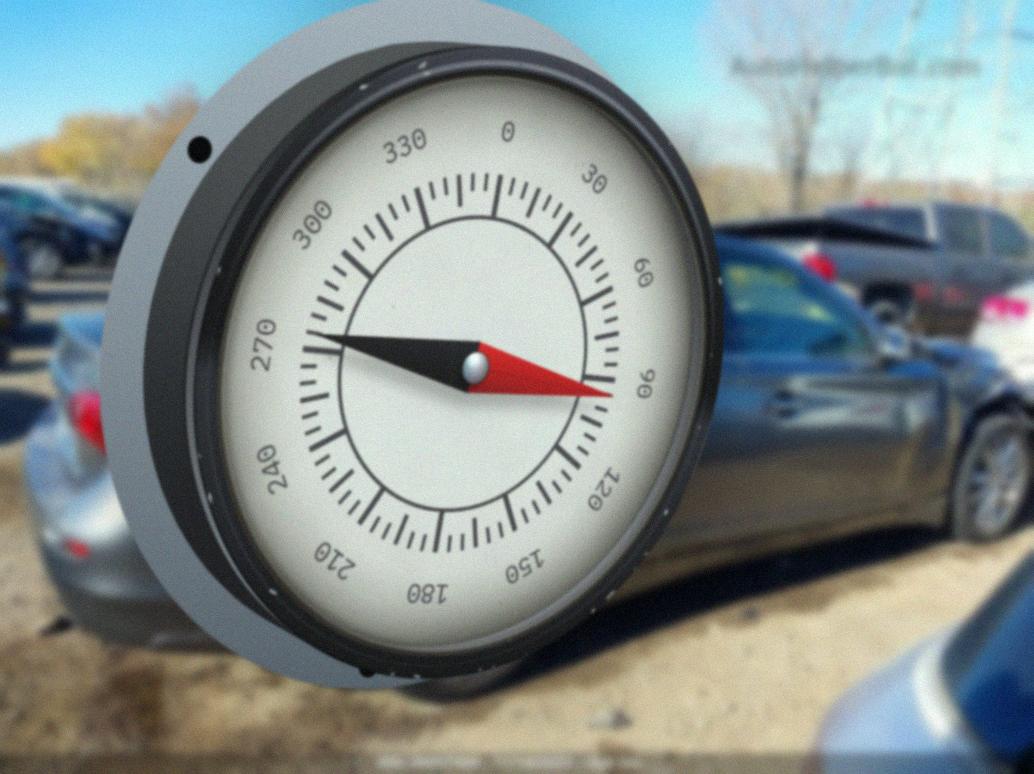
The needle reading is 95; °
